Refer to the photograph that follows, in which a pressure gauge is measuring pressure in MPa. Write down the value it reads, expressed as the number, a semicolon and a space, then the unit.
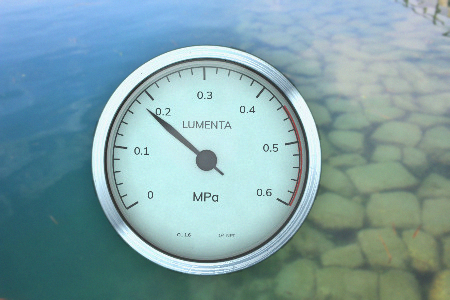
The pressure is 0.18; MPa
